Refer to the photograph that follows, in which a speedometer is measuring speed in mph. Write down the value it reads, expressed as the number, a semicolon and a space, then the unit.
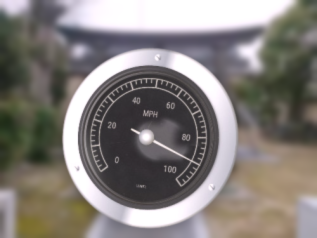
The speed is 90; mph
